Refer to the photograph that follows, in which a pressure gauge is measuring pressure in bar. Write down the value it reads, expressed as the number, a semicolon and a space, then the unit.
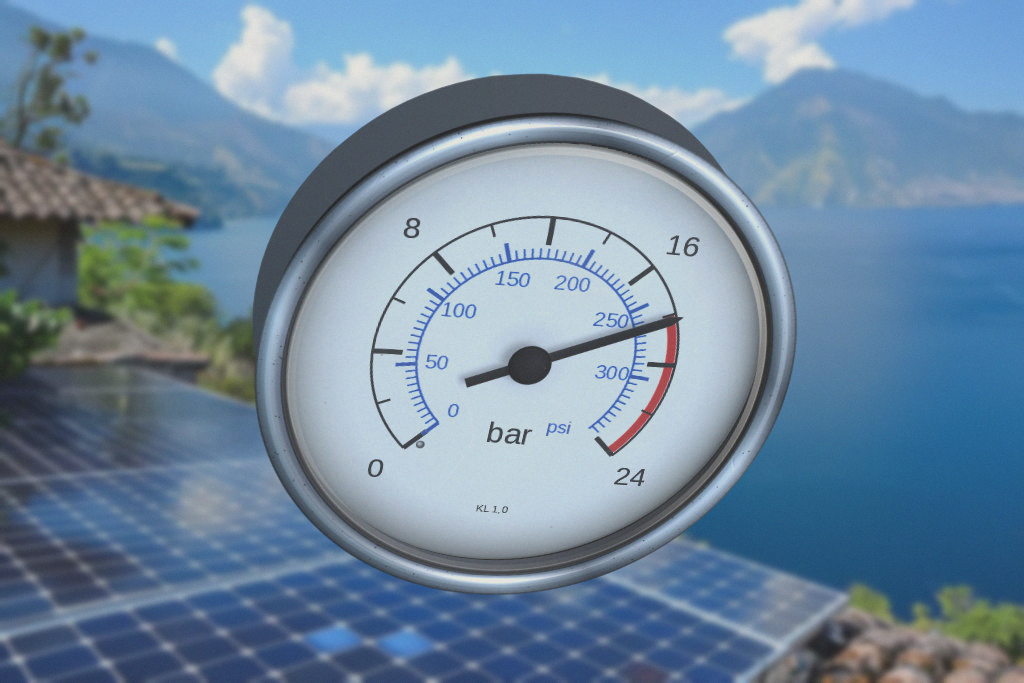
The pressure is 18; bar
